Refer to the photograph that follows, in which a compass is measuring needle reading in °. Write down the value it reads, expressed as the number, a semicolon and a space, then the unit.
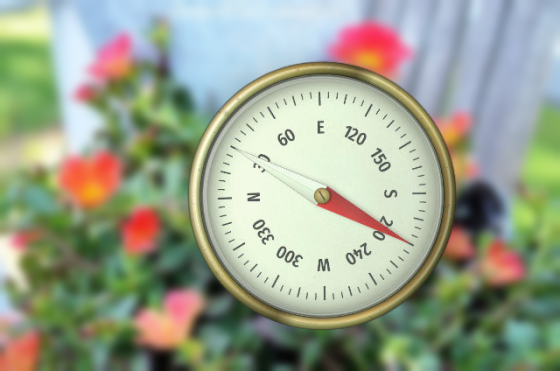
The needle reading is 210; °
